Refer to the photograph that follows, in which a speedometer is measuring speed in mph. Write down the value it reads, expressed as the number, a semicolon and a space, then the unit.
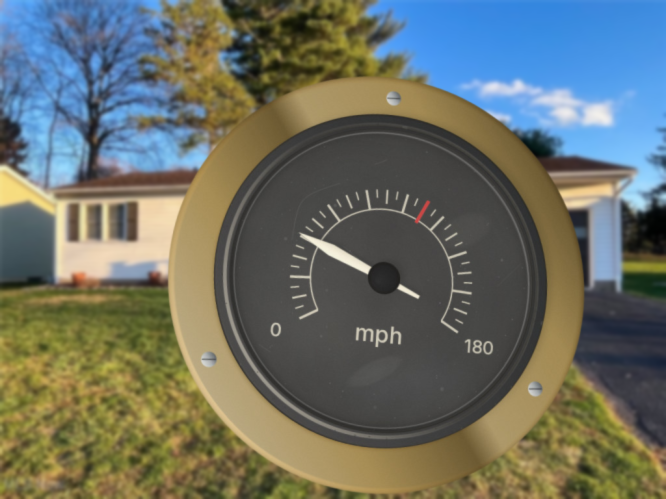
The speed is 40; mph
